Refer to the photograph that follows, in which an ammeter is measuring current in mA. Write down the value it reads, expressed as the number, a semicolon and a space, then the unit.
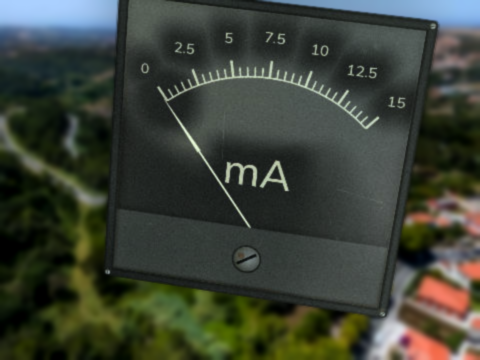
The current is 0; mA
